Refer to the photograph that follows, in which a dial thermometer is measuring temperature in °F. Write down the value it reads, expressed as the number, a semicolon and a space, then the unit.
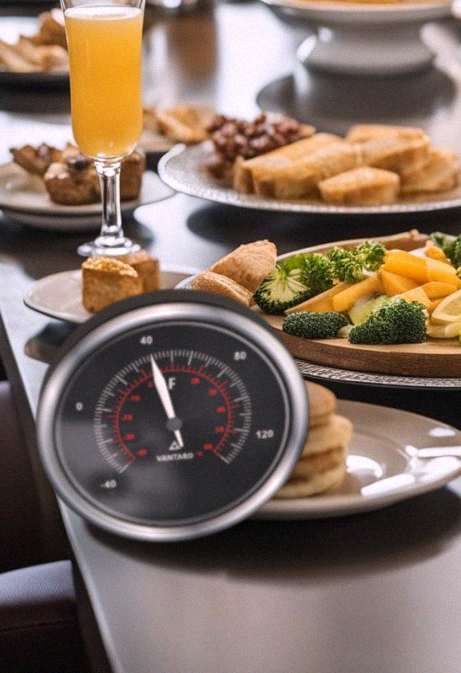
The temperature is 40; °F
